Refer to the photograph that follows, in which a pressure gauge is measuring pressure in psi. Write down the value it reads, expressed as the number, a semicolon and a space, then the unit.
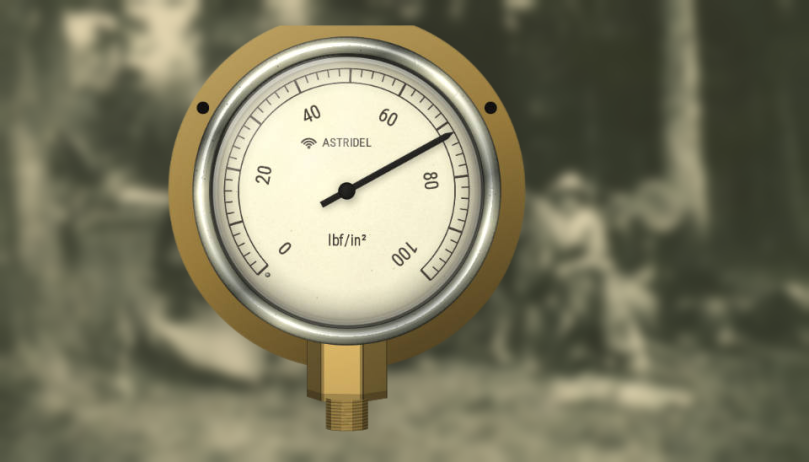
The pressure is 72; psi
